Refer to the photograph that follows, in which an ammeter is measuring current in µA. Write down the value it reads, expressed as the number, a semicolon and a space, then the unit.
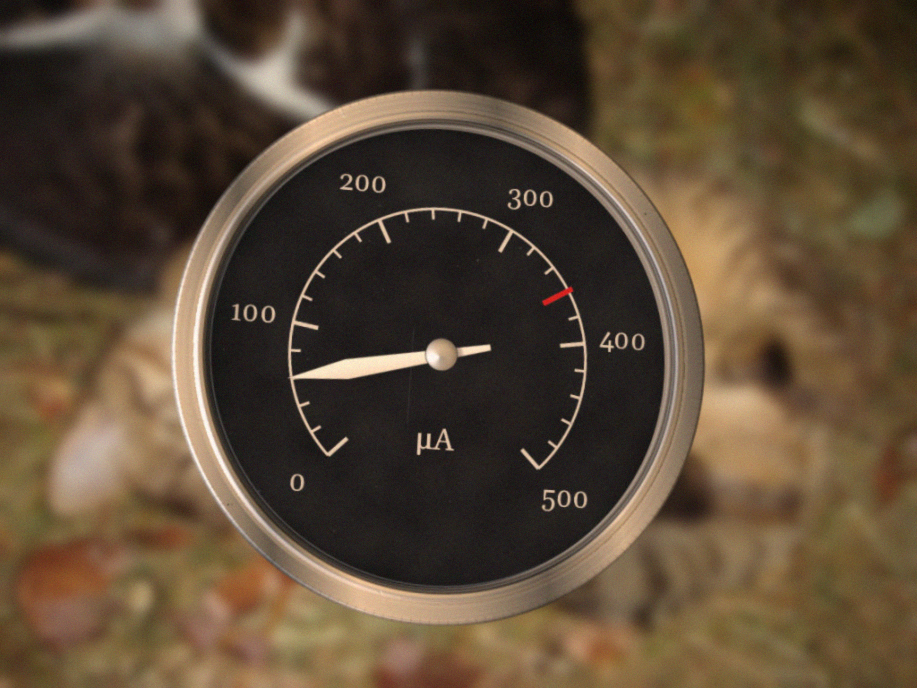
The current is 60; µA
